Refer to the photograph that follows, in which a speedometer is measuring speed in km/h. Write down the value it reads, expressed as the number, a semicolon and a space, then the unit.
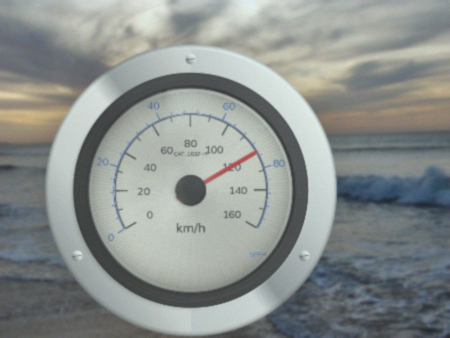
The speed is 120; km/h
